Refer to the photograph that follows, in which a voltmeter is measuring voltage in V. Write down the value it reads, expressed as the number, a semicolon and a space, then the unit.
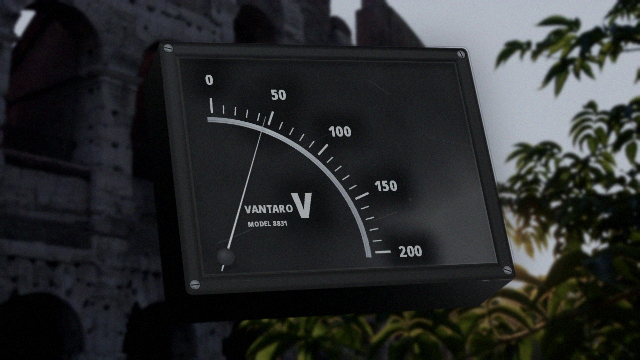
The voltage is 45; V
